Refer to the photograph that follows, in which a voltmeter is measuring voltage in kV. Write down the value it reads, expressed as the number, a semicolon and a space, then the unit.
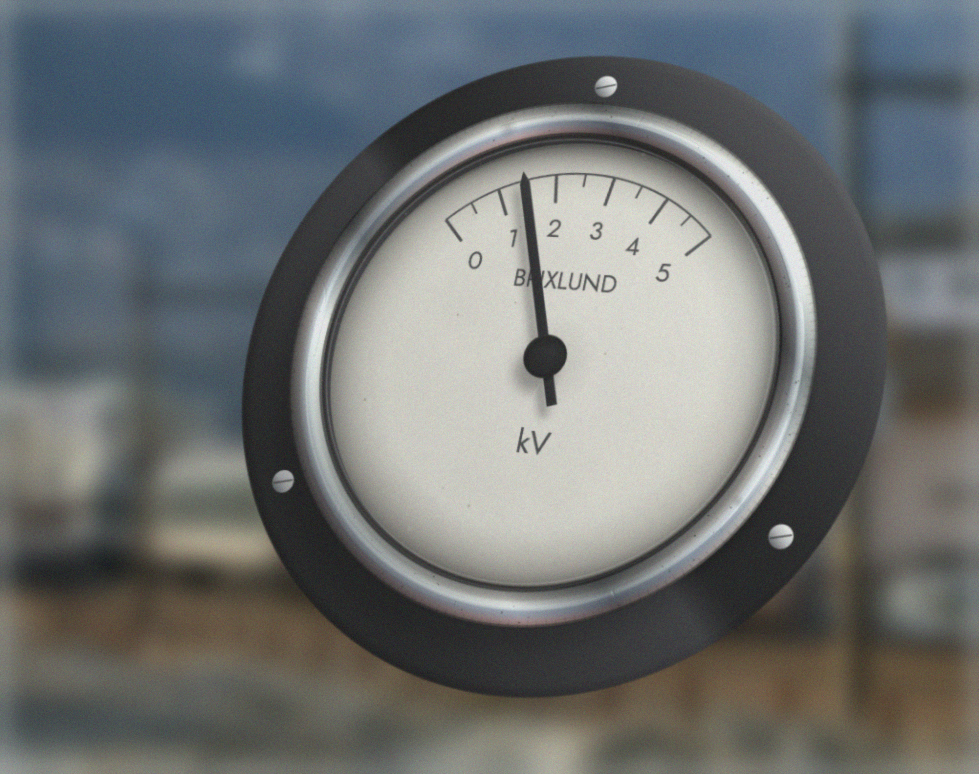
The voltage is 1.5; kV
